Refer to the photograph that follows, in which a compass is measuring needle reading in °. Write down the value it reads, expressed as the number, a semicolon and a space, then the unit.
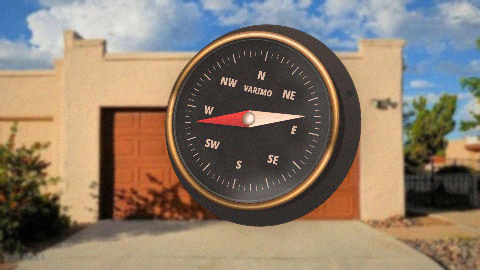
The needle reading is 255; °
